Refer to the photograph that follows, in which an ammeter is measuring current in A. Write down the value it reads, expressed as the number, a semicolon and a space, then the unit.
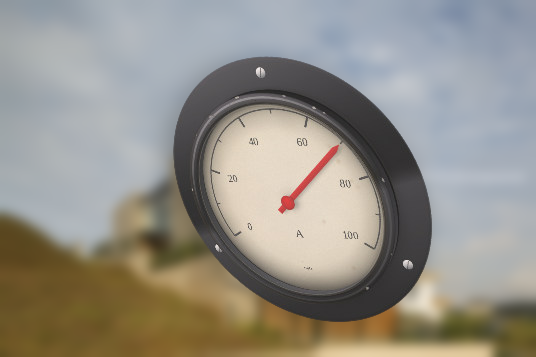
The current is 70; A
